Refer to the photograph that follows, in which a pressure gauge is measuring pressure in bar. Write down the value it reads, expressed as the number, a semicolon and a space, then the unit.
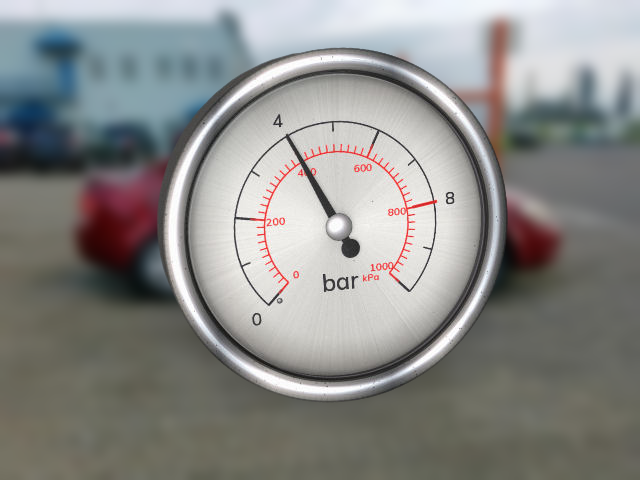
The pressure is 4; bar
